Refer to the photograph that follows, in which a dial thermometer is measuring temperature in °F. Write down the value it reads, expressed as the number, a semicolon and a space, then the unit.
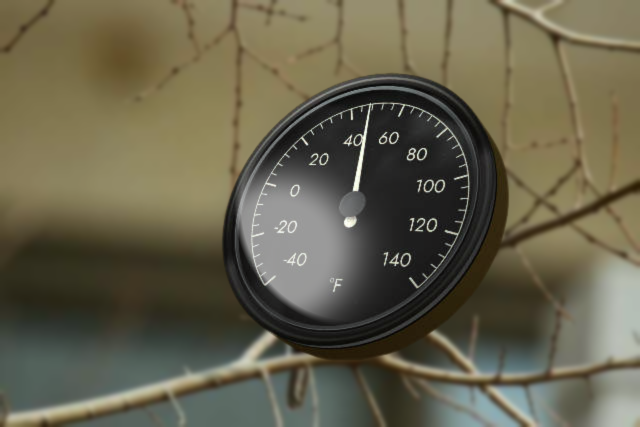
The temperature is 48; °F
